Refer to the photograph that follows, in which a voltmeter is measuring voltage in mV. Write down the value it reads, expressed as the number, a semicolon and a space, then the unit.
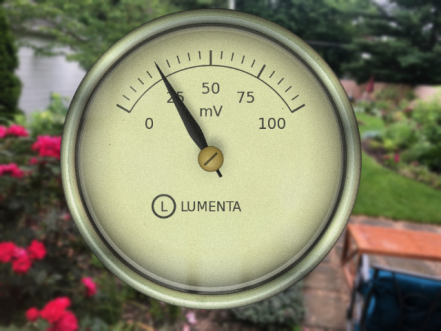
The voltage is 25; mV
